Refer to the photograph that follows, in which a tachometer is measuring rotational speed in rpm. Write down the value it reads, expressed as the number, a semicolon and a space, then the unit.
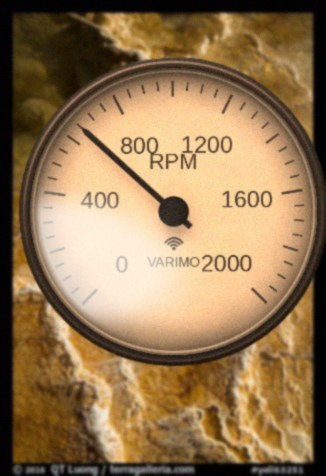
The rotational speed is 650; rpm
